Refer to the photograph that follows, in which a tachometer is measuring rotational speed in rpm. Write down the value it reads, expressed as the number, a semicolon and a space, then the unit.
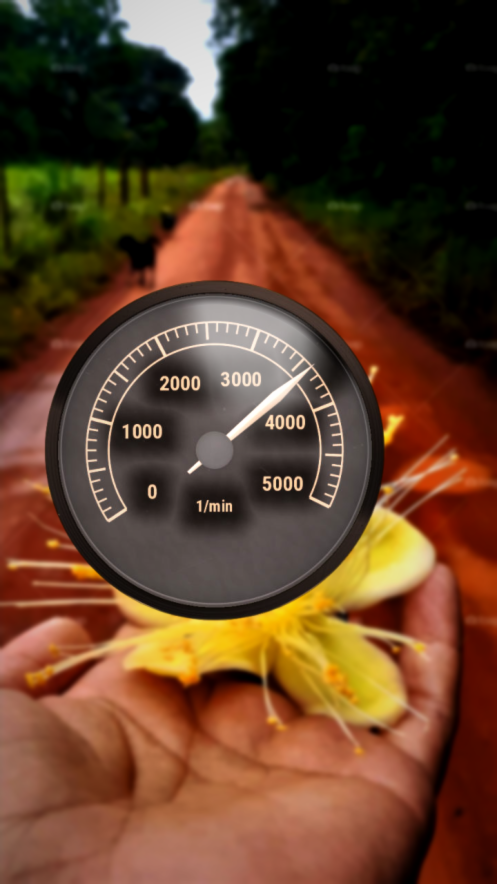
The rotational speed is 3600; rpm
